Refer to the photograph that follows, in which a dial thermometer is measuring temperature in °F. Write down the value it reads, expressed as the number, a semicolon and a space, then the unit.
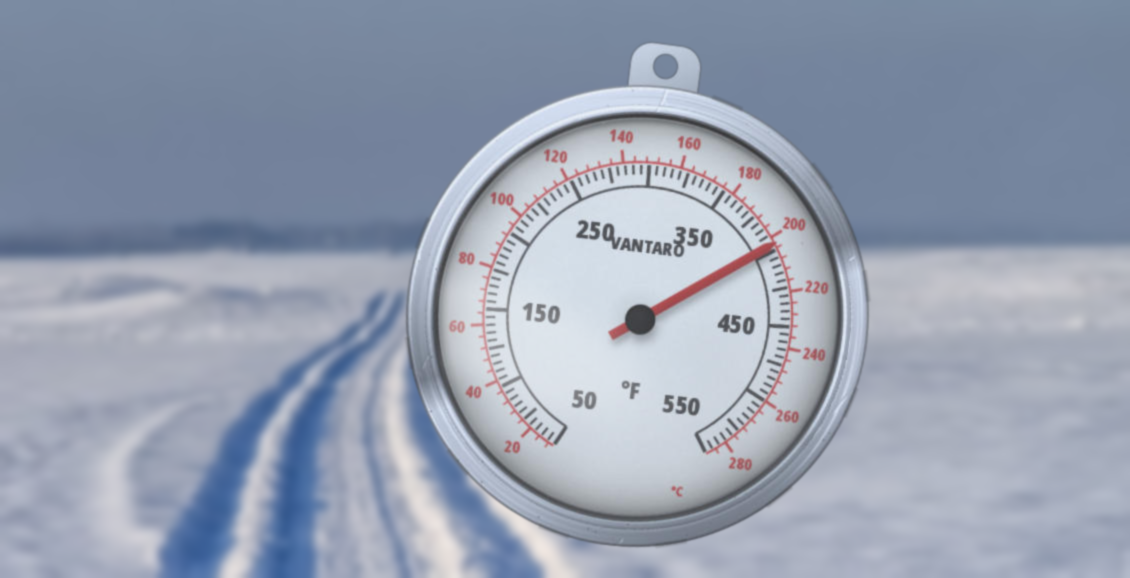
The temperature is 395; °F
